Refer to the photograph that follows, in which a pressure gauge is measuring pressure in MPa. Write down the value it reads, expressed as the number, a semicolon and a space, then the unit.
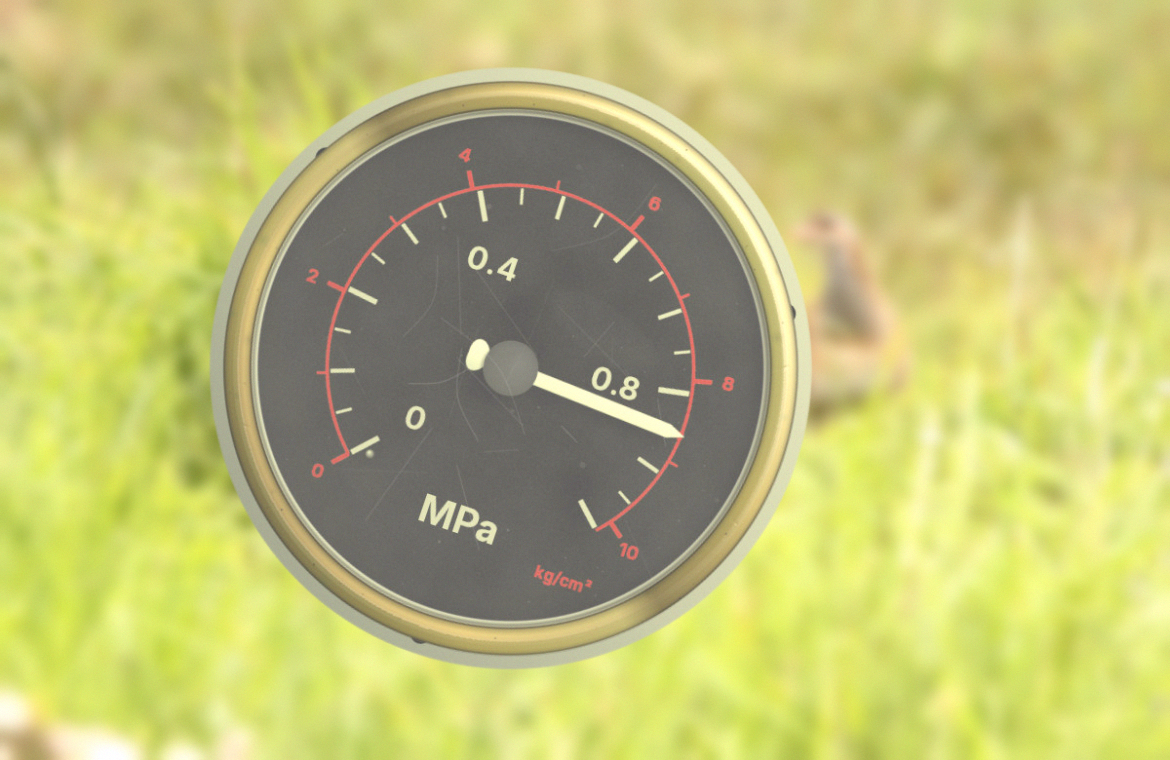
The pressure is 0.85; MPa
